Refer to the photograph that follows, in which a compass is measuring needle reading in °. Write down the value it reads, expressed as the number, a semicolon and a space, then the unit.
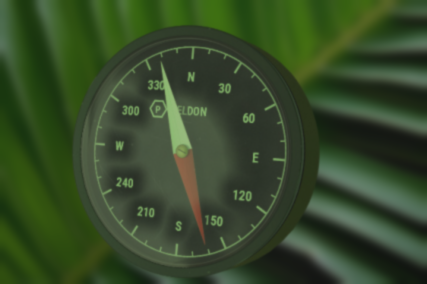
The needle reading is 160; °
